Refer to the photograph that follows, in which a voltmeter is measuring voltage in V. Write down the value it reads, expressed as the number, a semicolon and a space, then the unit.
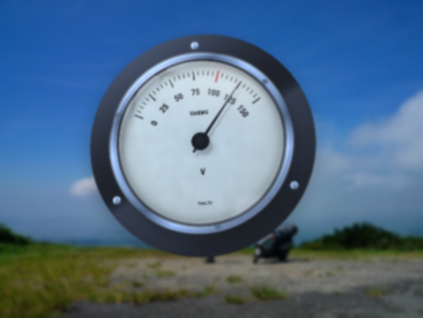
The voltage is 125; V
